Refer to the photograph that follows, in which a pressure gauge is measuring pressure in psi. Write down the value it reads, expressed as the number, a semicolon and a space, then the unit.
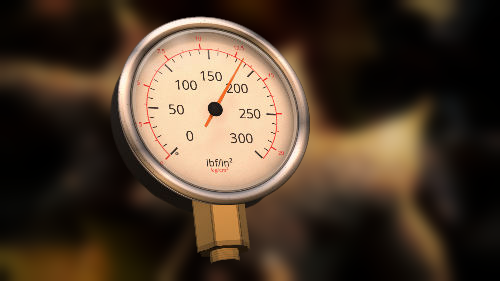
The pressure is 185; psi
